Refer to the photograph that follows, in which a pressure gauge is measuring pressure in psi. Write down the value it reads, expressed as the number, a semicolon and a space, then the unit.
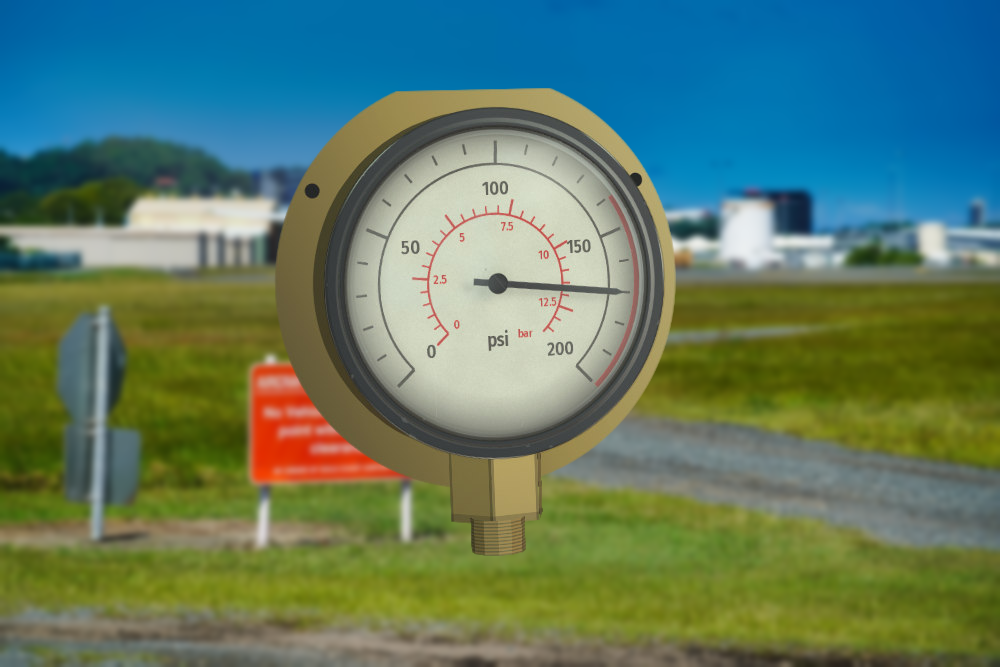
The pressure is 170; psi
